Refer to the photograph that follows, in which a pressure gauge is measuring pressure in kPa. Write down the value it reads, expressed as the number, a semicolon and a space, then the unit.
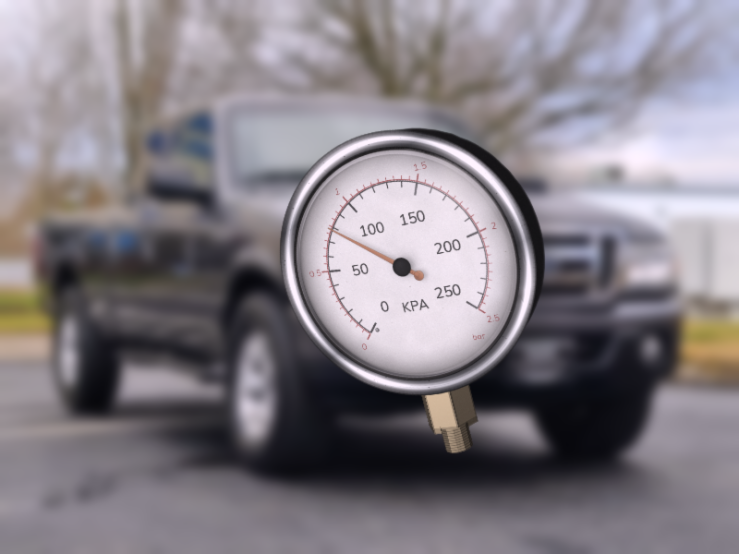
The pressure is 80; kPa
